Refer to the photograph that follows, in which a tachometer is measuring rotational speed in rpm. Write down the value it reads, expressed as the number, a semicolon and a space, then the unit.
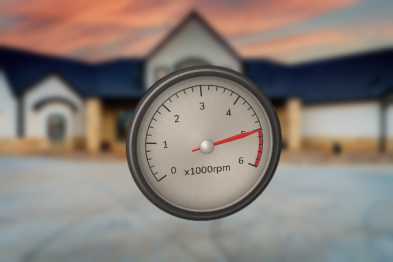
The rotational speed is 5000; rpm
